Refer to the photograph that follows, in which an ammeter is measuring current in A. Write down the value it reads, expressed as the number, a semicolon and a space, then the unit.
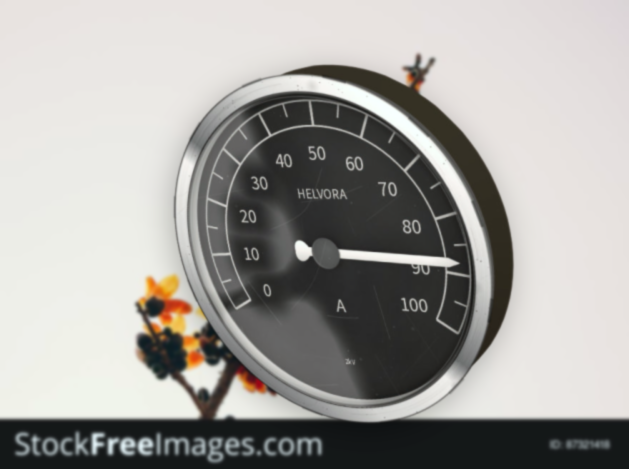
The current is 87.5; A
